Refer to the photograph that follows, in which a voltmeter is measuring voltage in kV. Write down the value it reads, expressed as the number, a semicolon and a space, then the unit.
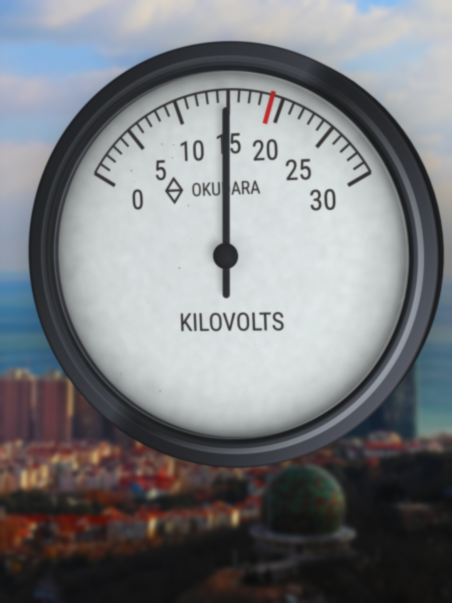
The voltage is 15; kV
